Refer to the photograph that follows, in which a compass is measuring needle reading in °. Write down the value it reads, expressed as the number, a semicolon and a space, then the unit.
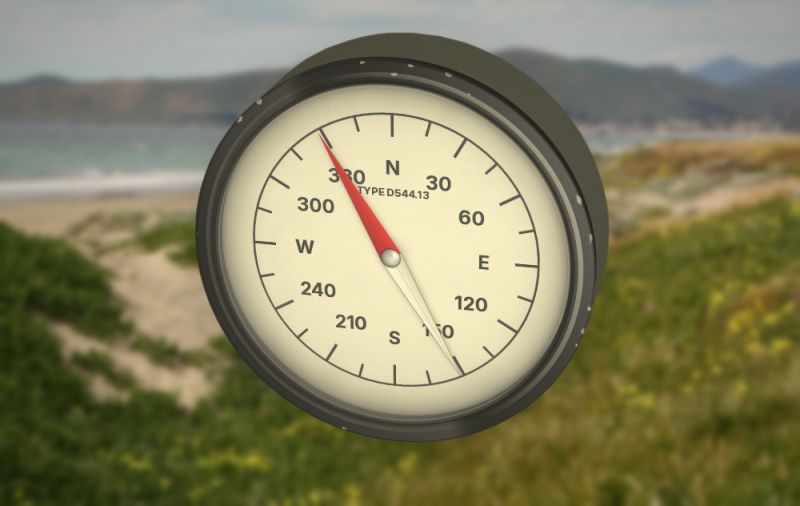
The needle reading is 330; °
